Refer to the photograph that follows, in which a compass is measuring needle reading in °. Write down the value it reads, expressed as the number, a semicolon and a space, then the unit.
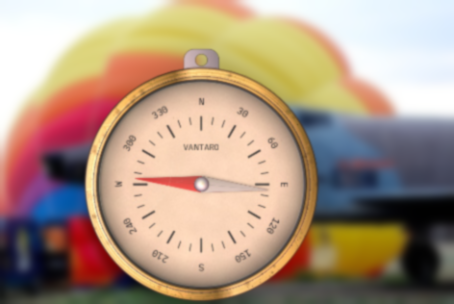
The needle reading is 275; °
